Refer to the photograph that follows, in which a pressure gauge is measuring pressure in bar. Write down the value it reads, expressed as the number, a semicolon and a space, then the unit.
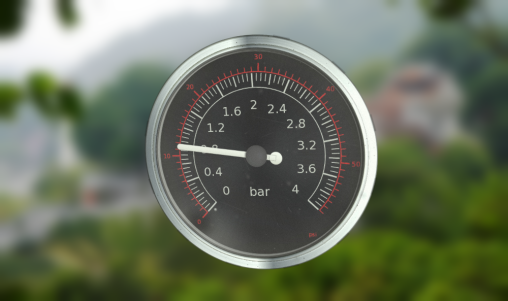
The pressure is 0.8; bar
